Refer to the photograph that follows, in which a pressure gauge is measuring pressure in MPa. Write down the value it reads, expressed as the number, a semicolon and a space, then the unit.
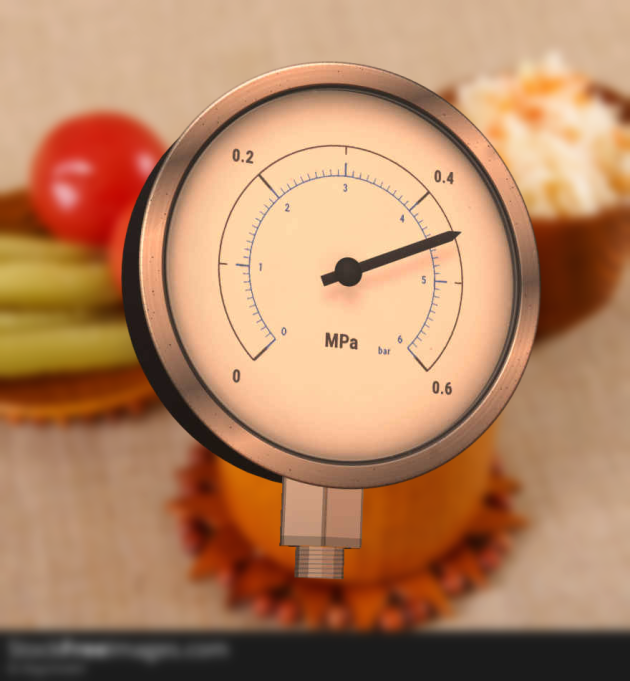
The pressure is 0.45; MPa
